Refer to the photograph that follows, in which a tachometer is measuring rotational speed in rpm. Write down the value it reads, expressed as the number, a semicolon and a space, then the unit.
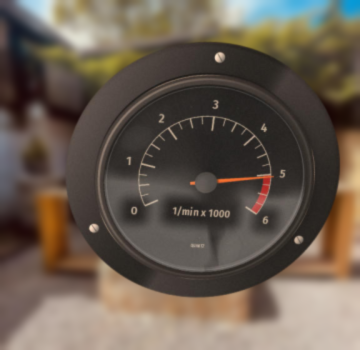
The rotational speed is 5000; rpm
